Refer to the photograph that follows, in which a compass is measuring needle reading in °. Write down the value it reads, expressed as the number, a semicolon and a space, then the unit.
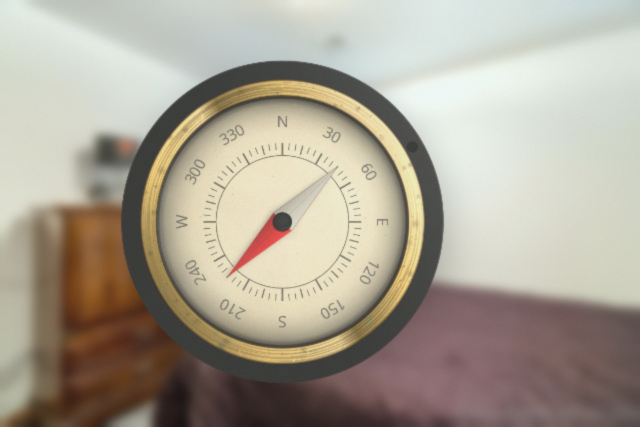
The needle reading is 225; °
